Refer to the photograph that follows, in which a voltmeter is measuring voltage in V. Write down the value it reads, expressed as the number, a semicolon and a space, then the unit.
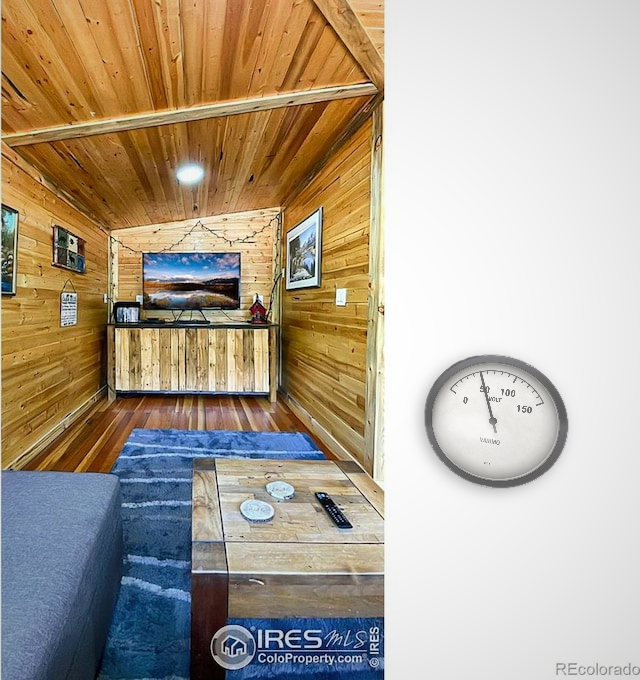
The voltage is 50; V
